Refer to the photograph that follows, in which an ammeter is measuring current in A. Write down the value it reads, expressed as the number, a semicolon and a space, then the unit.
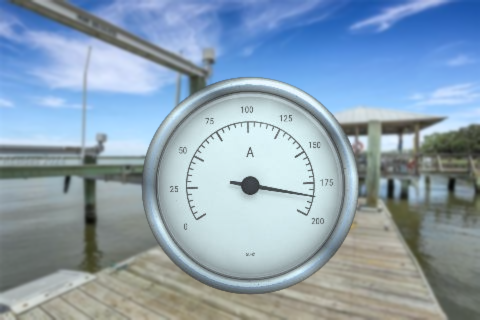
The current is 185; A
